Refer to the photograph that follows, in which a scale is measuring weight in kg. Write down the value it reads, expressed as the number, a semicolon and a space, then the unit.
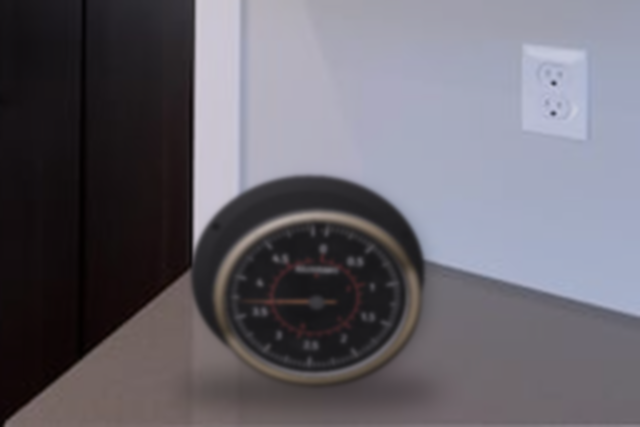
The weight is 3.75; kg
